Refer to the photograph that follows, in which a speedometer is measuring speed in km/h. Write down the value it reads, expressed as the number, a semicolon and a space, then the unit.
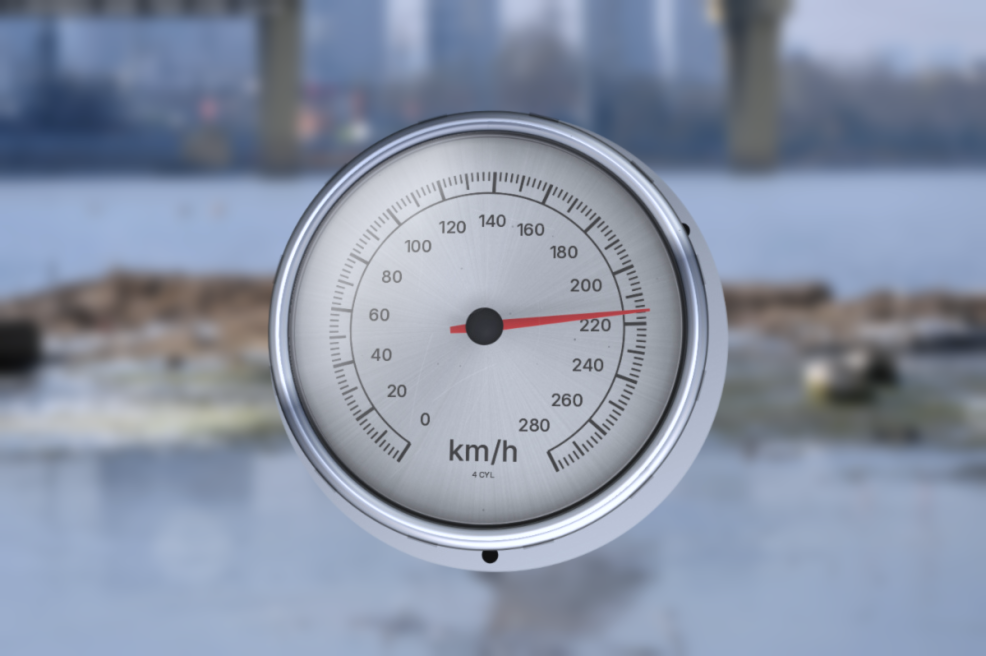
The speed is 216; km/h
